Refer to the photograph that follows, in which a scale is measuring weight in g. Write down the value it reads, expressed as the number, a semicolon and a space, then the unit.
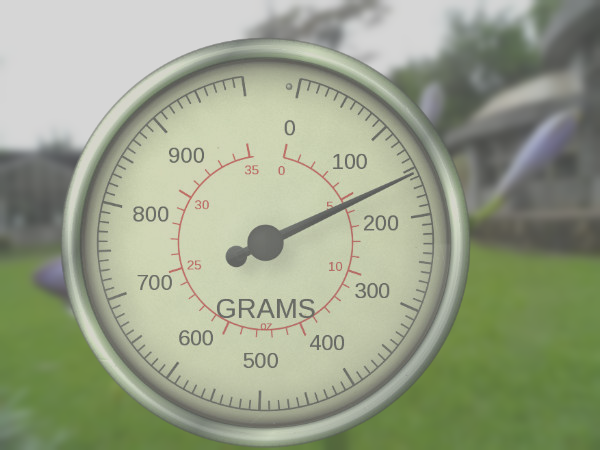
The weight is 155; g
